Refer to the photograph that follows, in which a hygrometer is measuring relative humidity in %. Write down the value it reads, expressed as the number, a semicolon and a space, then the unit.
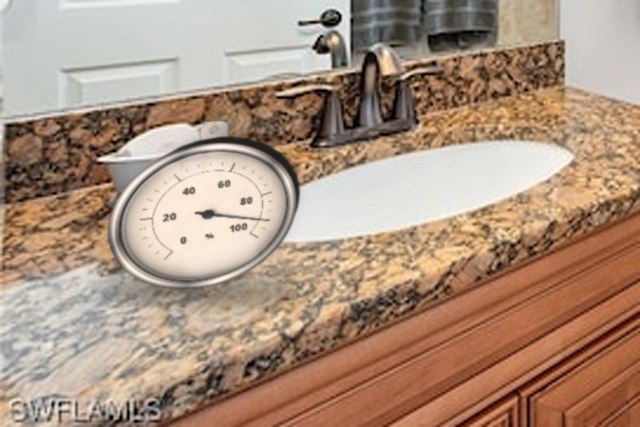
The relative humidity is 92; %
